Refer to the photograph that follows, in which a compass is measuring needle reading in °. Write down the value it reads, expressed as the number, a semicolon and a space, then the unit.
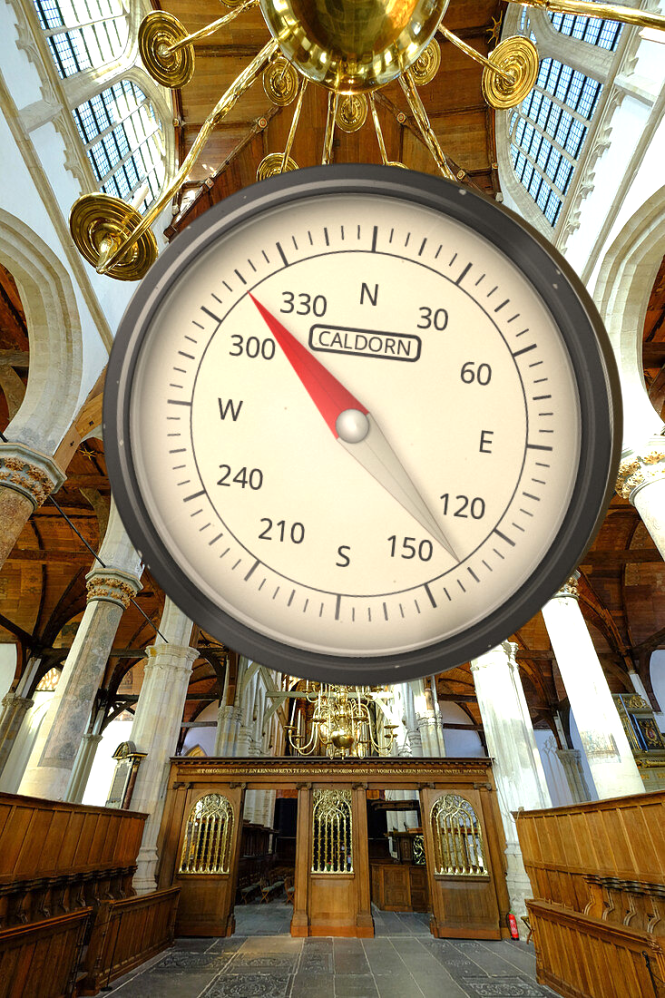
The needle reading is 315; °
